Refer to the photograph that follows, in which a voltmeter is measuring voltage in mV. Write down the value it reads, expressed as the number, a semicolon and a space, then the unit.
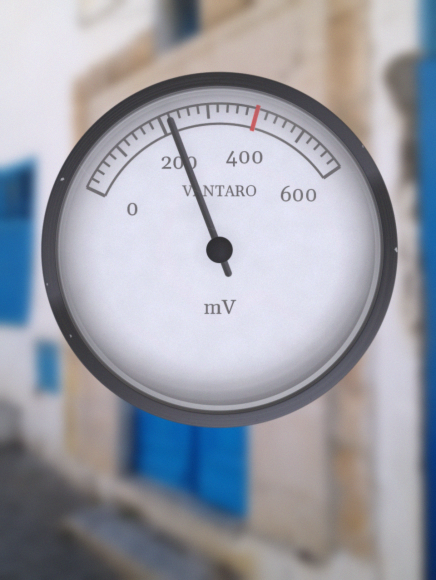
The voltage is 220; mV
